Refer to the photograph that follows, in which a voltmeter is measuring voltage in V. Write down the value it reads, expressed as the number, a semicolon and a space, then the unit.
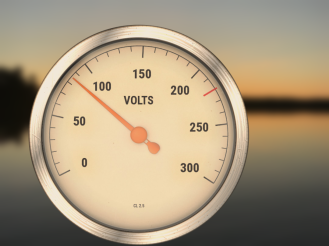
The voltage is 85; V
